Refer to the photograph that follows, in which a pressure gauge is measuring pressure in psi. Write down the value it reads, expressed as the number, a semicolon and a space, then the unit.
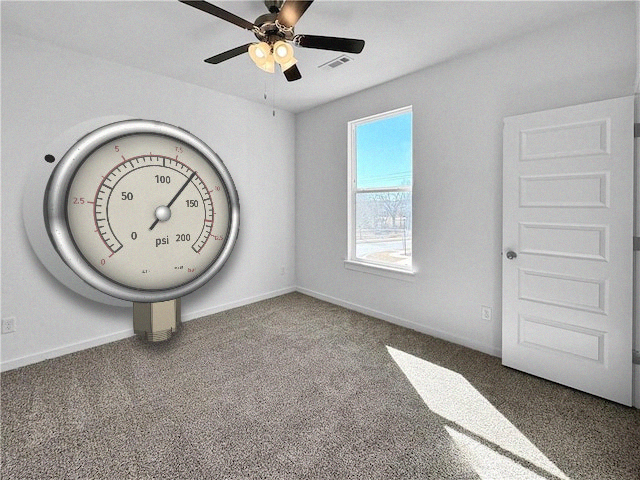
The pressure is 125; psi
